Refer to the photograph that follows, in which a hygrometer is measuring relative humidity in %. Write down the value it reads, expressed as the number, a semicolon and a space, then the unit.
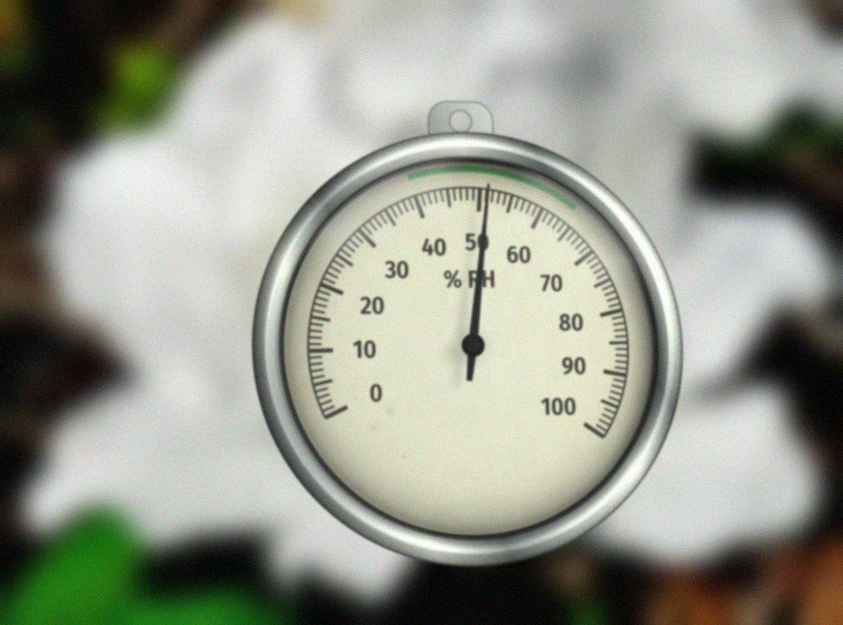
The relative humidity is 51; %
